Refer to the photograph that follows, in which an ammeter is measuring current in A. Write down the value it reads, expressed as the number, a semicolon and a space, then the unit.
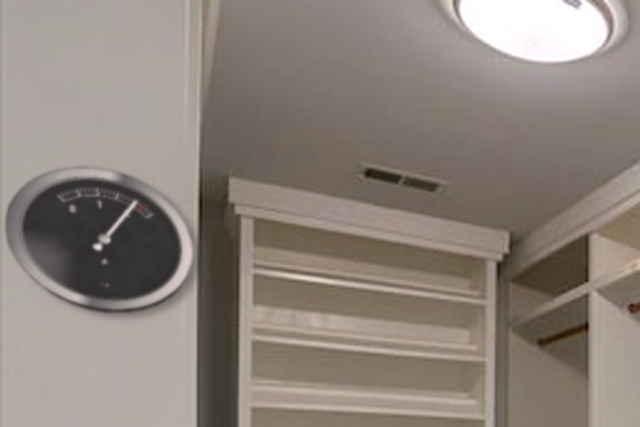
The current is 2; A
